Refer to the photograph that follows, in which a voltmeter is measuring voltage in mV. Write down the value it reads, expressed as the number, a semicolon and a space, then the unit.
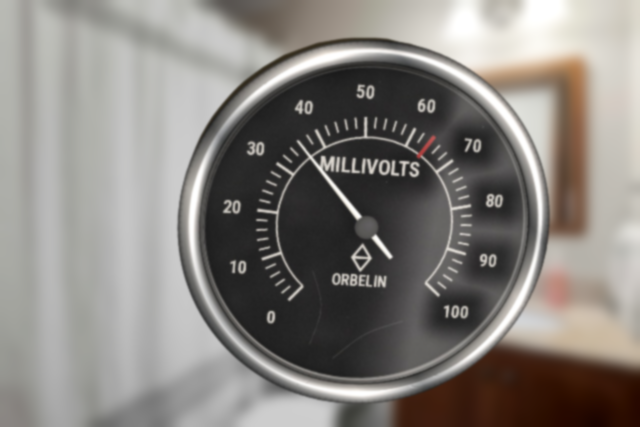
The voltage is 36; mV
